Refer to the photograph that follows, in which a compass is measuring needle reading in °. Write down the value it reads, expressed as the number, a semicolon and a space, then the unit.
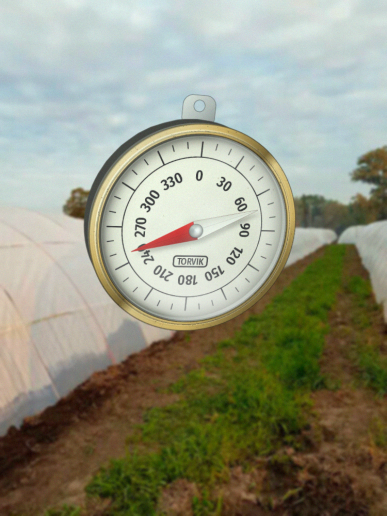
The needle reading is 250; °
